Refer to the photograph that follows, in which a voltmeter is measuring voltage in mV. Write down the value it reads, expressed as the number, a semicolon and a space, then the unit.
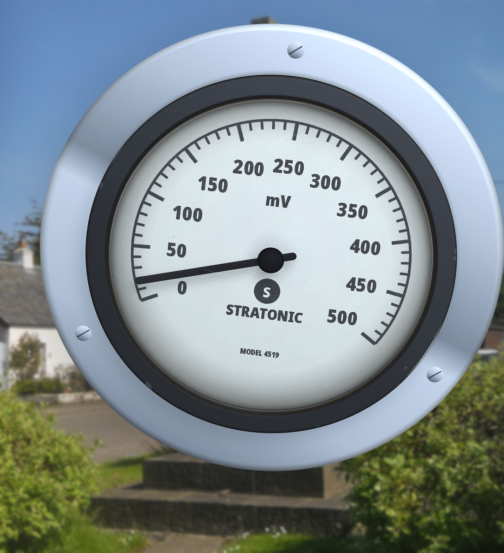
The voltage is 20; mV
